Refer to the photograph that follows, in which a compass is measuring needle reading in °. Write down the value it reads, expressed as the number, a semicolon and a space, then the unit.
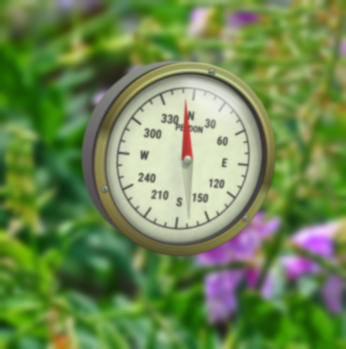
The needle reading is 350; °
